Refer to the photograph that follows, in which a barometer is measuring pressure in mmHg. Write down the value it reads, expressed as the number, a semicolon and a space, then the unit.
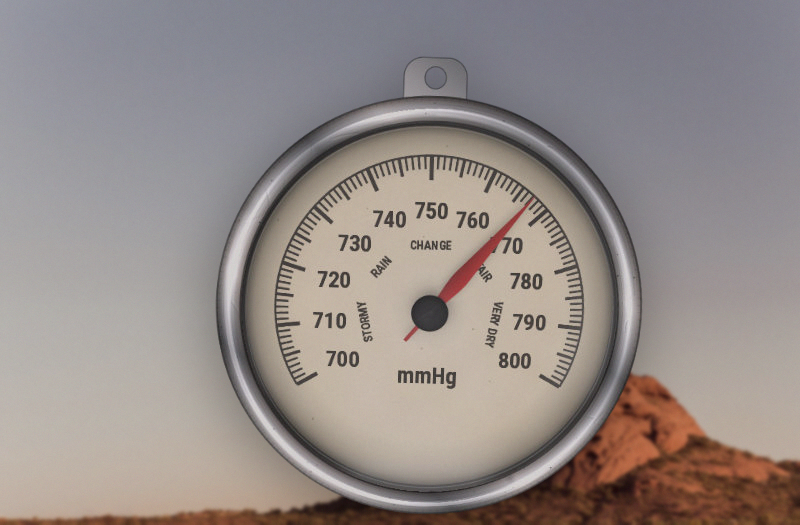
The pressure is 767; mmHg
